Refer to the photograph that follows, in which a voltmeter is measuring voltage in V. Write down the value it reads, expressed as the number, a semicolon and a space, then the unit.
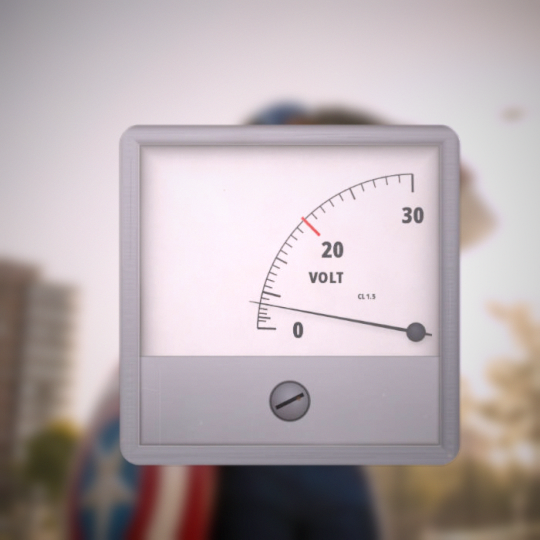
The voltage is 8; V
